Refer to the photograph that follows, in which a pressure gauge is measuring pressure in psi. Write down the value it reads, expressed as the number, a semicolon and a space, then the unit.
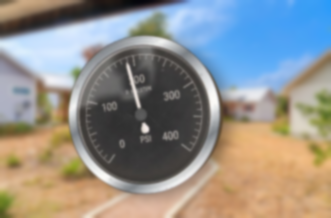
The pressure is 190; psi
